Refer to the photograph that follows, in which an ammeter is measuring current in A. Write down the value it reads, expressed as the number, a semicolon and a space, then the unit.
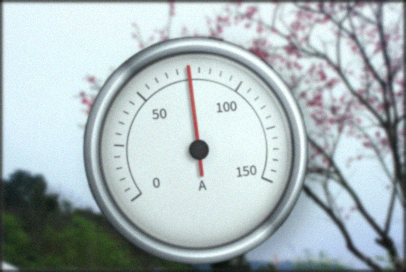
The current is 75; A
